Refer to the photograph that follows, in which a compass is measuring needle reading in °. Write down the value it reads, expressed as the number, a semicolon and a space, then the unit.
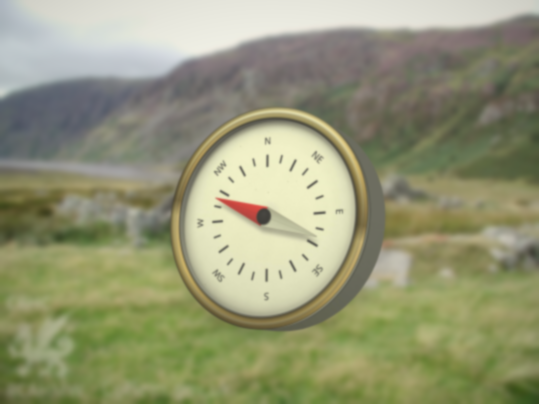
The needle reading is 292.5; °
